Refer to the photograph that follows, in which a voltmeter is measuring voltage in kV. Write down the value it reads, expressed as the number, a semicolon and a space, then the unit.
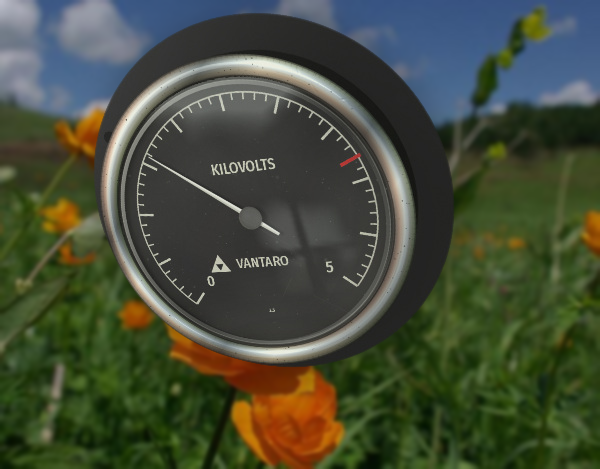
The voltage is 1.6; kV
